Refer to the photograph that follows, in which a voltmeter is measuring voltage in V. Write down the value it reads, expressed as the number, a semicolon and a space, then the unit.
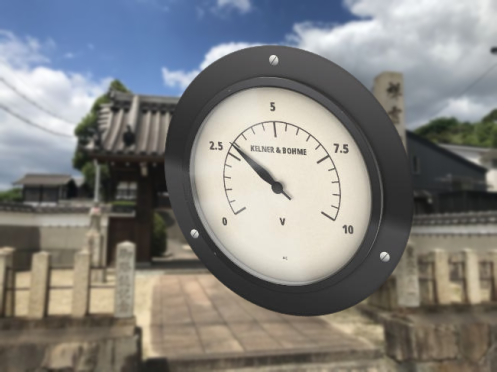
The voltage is 3; V
